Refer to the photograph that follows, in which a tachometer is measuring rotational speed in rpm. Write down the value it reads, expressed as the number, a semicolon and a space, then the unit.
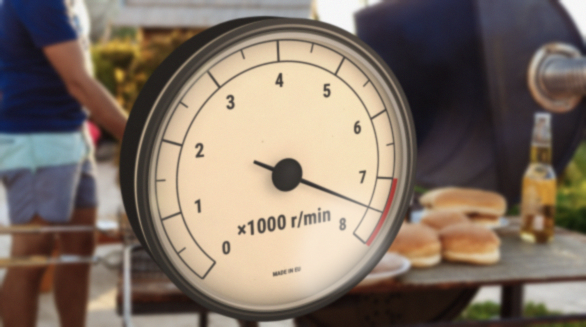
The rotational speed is 7500; rpm
